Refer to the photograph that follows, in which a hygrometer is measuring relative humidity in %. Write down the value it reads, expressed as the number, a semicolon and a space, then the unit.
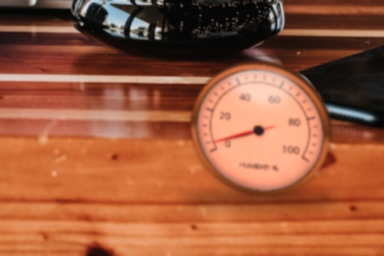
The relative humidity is 4; %
